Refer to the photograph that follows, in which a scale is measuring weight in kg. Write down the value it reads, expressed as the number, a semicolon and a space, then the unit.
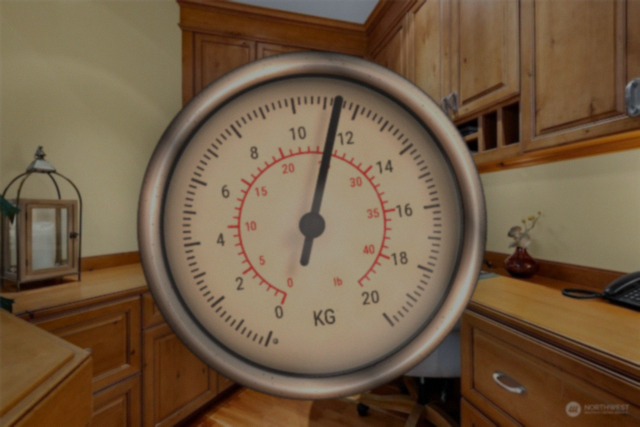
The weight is 11.4; kg
